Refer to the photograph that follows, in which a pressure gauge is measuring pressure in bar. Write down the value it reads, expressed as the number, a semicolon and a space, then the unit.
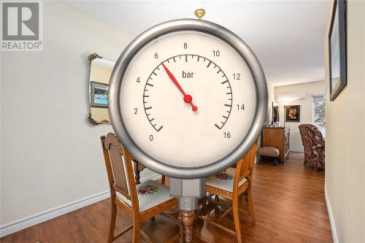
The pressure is 6; bar
